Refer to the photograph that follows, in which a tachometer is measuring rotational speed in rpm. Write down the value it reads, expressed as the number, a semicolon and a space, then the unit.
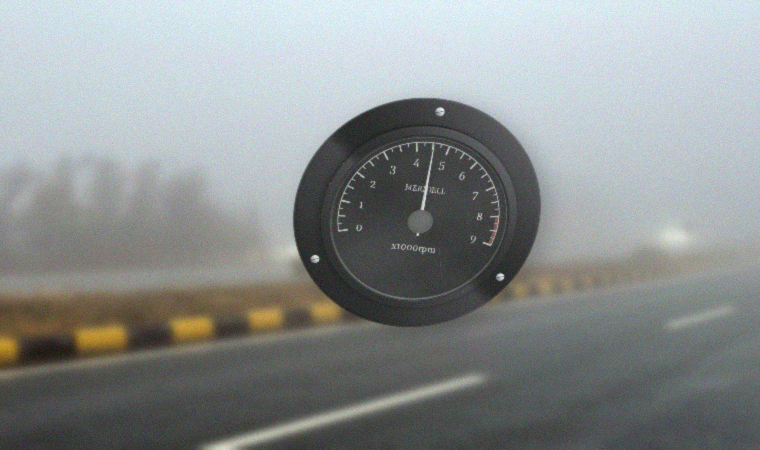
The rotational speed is 4500; rpm
